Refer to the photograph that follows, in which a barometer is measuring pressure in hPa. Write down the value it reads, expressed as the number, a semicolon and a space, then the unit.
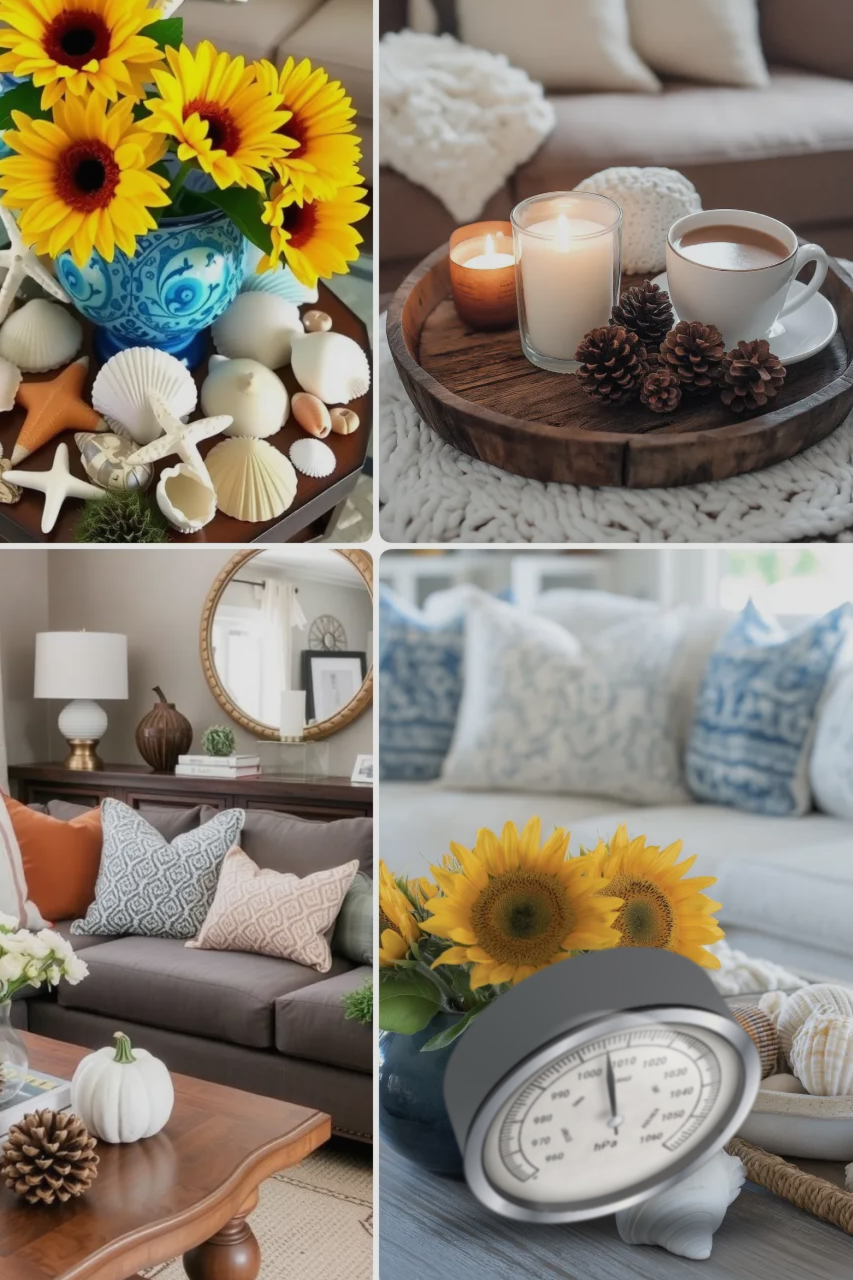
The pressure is 1005; hPa
